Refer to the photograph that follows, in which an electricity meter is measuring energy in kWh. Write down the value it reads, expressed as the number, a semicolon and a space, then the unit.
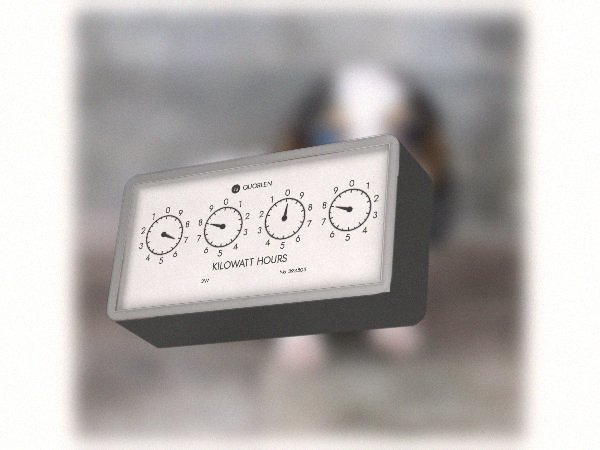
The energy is 6798; kWh
